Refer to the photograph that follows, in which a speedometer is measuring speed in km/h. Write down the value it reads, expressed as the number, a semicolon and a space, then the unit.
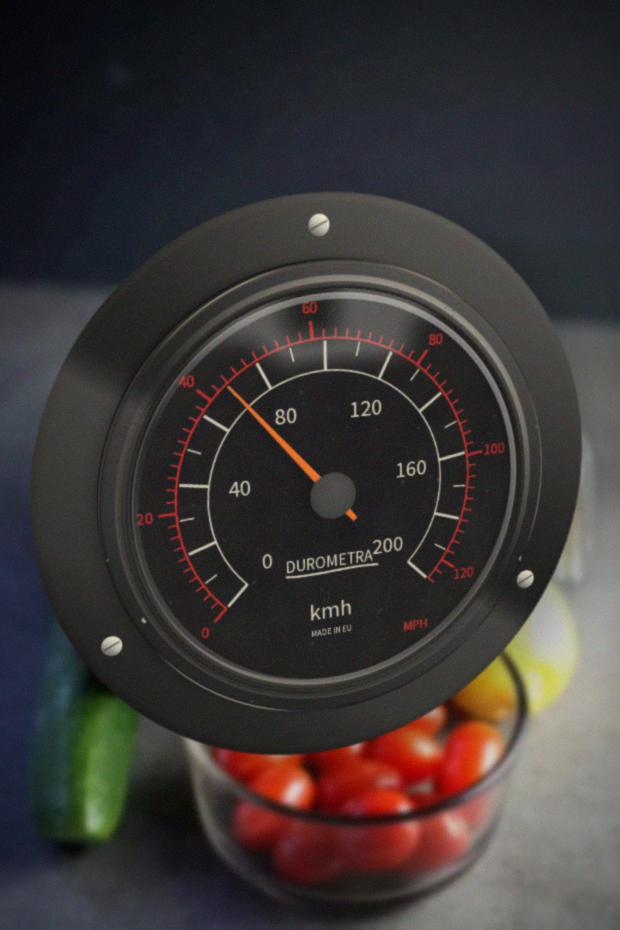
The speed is 70; km/h
